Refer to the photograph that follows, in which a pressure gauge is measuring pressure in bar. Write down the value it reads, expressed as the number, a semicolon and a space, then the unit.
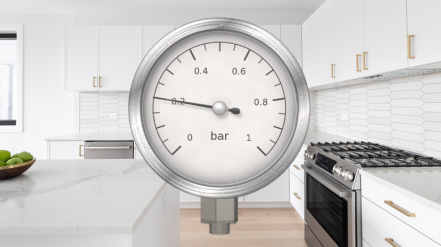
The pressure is 0.2; bar
